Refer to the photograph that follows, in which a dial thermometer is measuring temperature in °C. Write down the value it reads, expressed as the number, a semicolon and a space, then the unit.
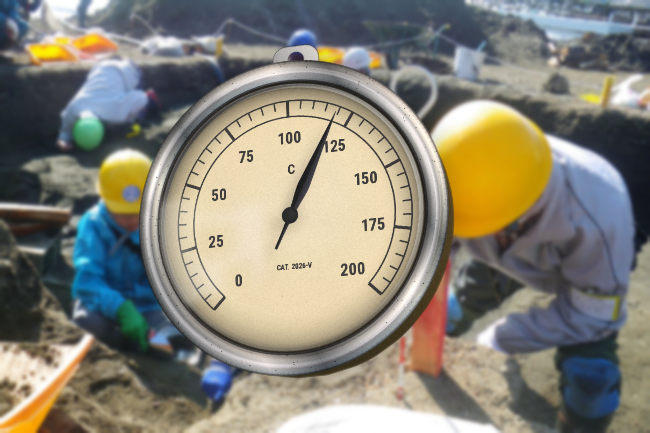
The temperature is 120; °C
